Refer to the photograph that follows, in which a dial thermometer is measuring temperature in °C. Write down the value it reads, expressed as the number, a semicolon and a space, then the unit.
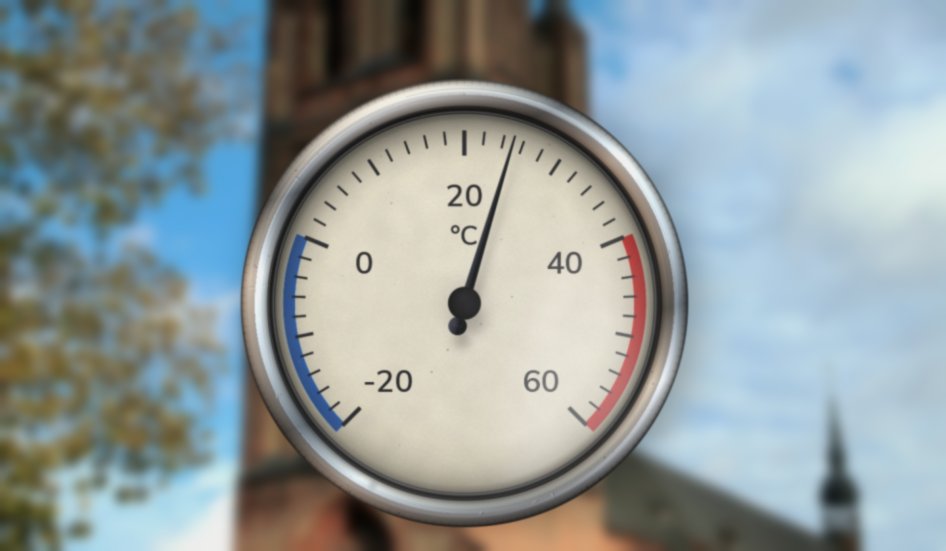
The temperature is 25; °C
